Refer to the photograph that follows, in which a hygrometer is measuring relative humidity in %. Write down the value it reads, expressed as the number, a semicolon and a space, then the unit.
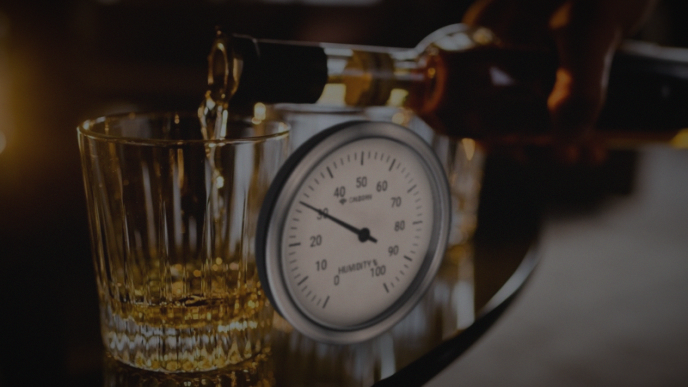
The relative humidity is 30; %
